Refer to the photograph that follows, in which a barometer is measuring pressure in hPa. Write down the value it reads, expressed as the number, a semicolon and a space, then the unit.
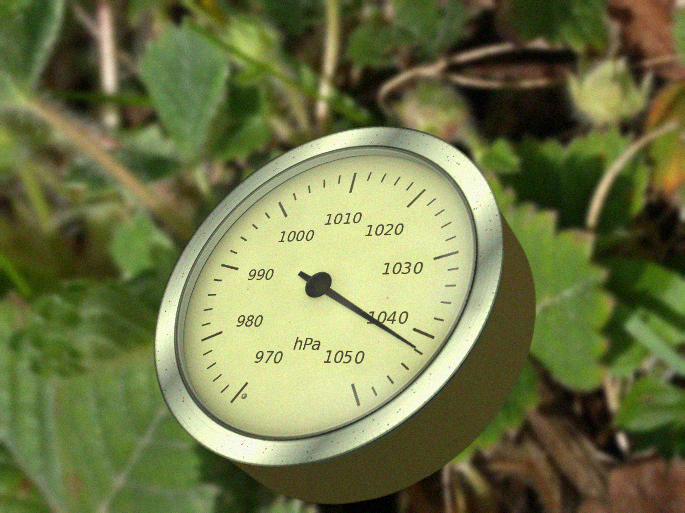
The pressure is 1042; hPa
